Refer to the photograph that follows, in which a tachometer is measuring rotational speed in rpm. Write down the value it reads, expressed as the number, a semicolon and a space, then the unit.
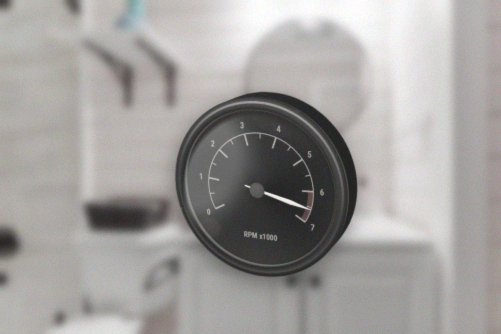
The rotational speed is 6500; rpm
